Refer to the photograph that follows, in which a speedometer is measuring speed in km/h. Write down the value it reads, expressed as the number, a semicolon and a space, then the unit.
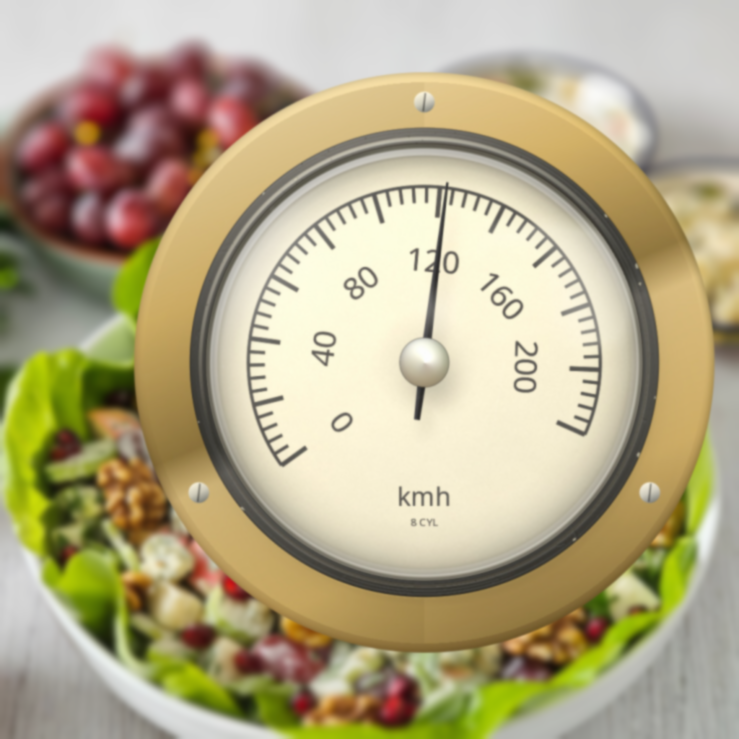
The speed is 122; km/h
